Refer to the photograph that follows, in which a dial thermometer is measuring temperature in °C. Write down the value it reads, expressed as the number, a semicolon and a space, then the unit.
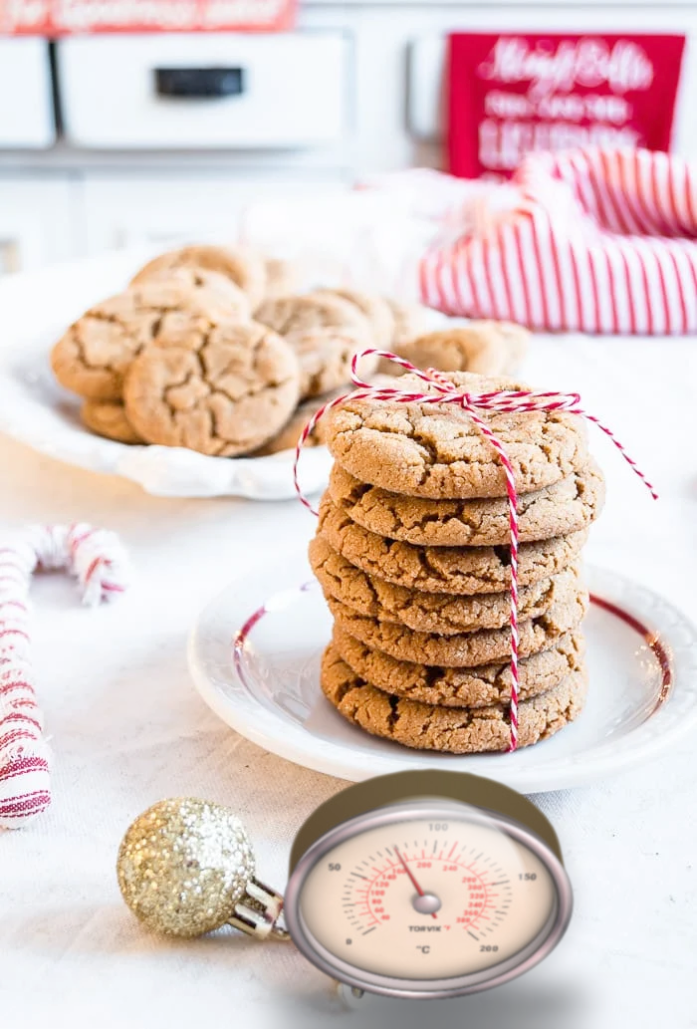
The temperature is 80; °C
